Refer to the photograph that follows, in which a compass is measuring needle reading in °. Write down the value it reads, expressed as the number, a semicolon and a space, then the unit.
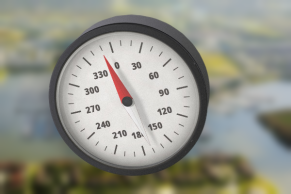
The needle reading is 350; °
